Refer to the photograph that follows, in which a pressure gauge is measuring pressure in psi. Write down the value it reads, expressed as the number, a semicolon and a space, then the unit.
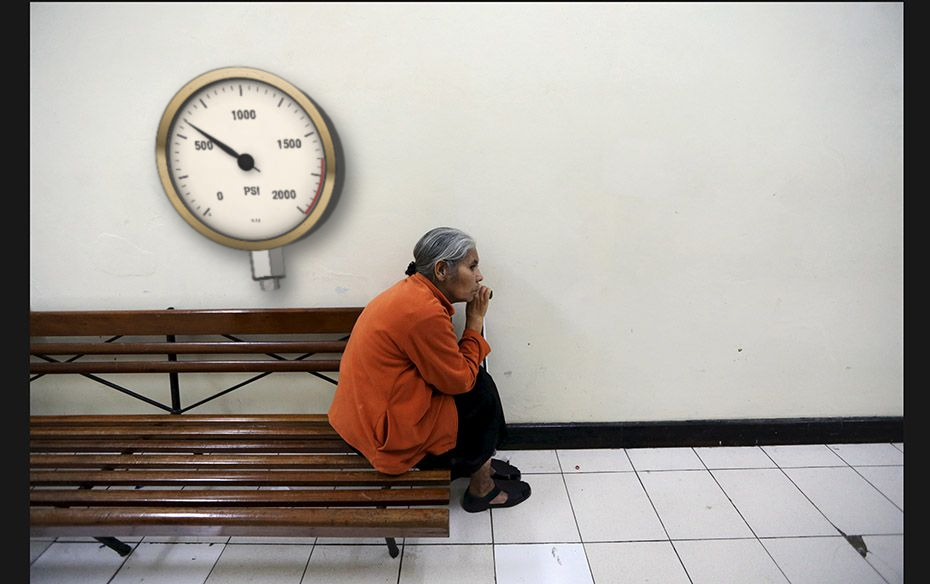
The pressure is 600; psi
